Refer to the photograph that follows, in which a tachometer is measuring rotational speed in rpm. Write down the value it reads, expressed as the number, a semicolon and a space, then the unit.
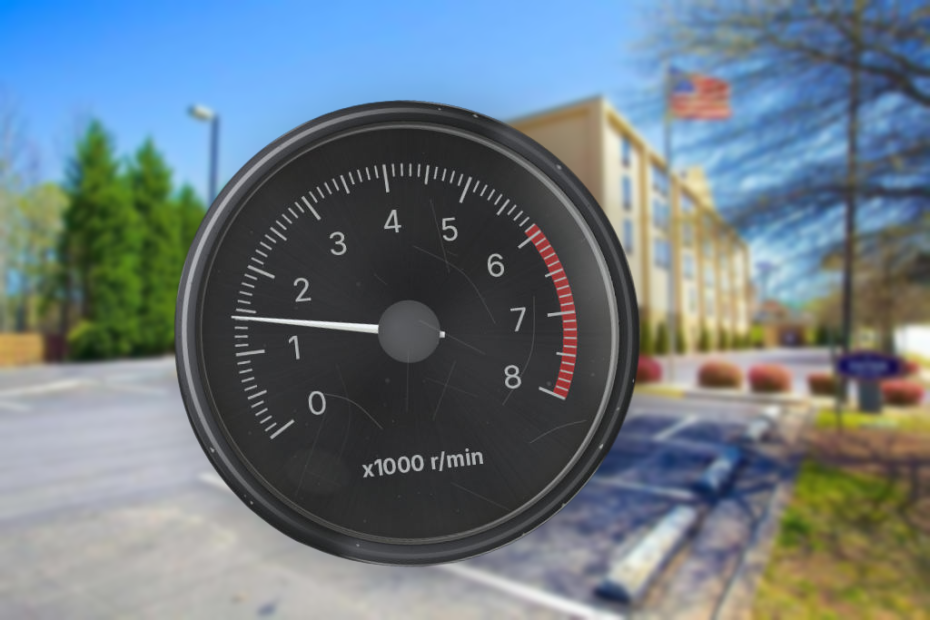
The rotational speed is 1400; rpm
